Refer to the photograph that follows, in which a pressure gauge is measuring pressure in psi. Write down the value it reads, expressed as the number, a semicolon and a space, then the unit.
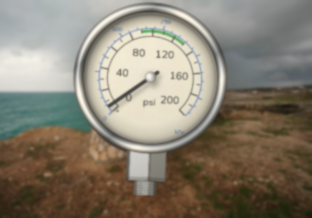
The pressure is 5; psi
